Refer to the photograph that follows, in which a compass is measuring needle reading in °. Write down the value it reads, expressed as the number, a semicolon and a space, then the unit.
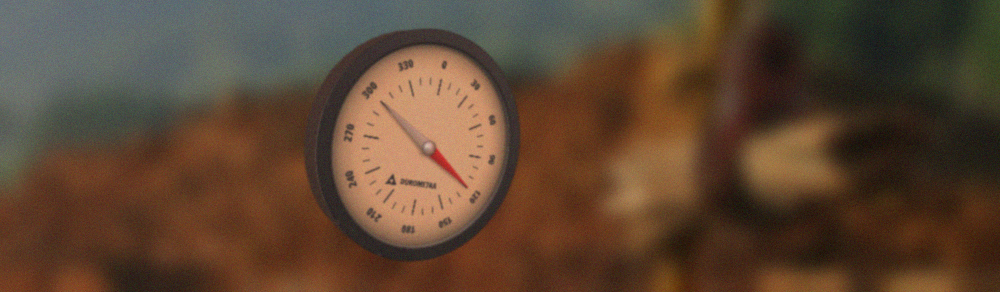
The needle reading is 120; °
